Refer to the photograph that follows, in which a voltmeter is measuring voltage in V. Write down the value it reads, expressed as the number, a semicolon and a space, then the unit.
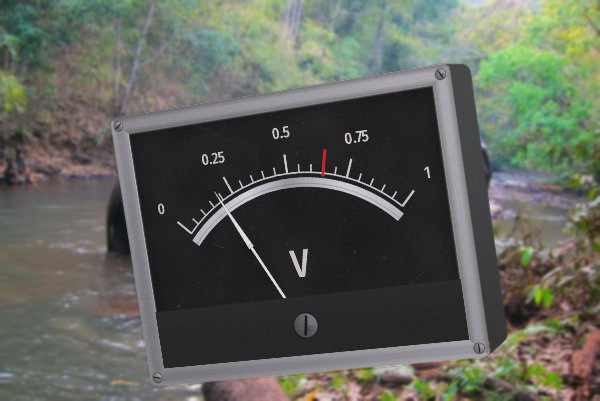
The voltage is 0.2; V
